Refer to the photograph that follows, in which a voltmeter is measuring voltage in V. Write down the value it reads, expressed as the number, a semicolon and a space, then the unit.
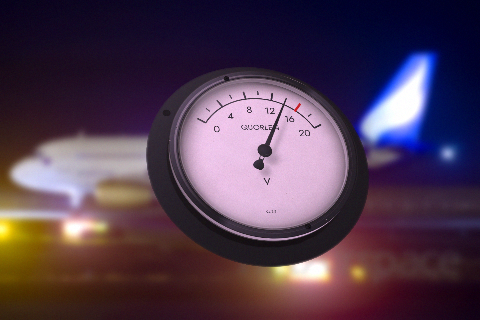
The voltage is 14; V
